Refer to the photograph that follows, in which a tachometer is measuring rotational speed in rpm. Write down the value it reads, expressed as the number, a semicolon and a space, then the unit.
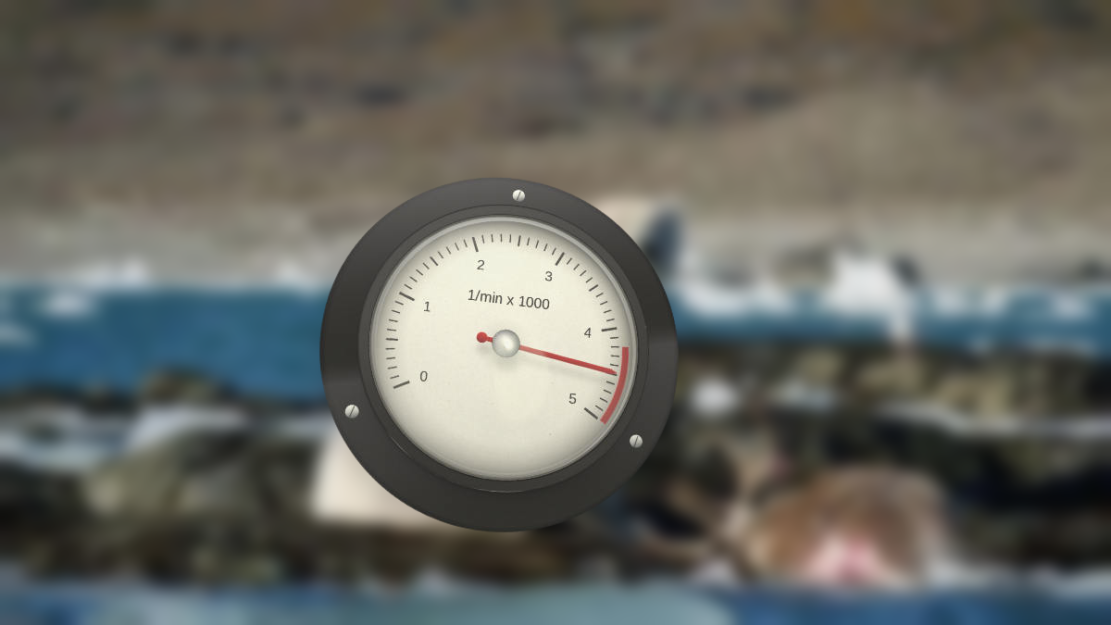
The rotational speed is 4500; rpm
